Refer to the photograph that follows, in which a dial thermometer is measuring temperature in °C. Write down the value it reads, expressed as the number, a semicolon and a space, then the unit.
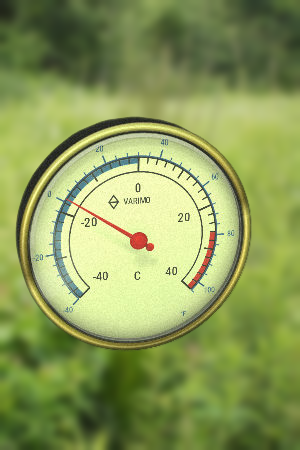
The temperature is -17; °C
